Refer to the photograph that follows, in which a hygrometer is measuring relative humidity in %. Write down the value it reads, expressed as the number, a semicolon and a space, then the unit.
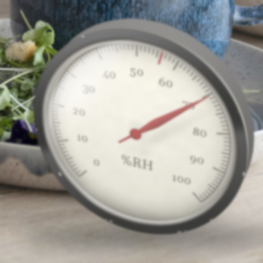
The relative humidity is 70; %
